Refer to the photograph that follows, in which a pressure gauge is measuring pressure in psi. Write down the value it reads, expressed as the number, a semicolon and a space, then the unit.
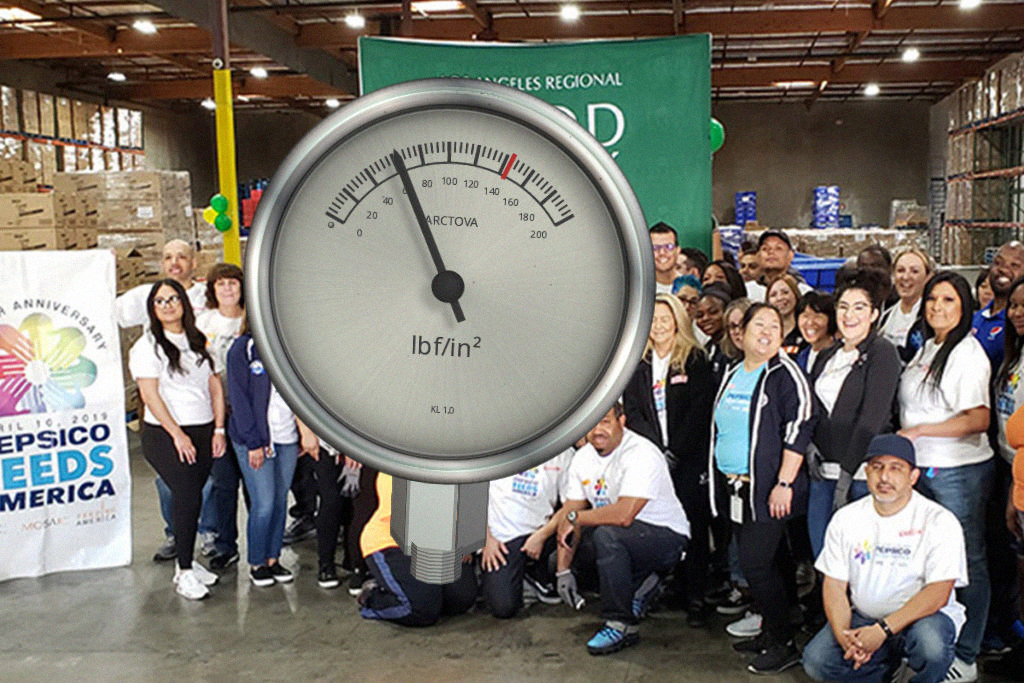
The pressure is 64; psi
